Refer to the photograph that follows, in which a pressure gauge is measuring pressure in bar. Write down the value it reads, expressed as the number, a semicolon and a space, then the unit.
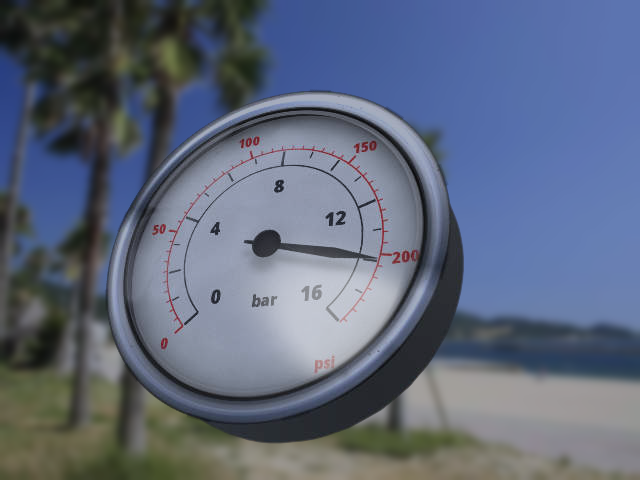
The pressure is 14; bar
